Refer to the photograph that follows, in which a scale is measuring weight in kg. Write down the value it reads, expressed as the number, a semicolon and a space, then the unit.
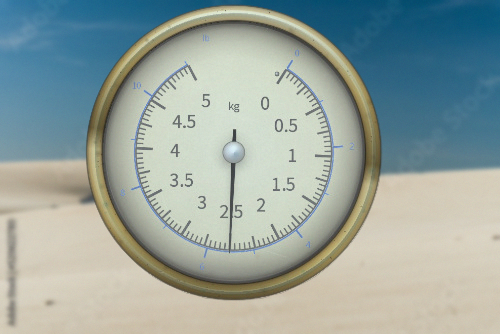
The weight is 2.5; kg
